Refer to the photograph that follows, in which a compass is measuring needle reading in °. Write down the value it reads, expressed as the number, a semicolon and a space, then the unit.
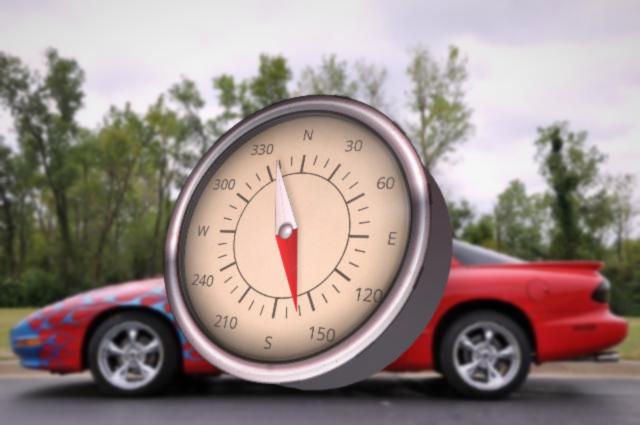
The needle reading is 160; °
